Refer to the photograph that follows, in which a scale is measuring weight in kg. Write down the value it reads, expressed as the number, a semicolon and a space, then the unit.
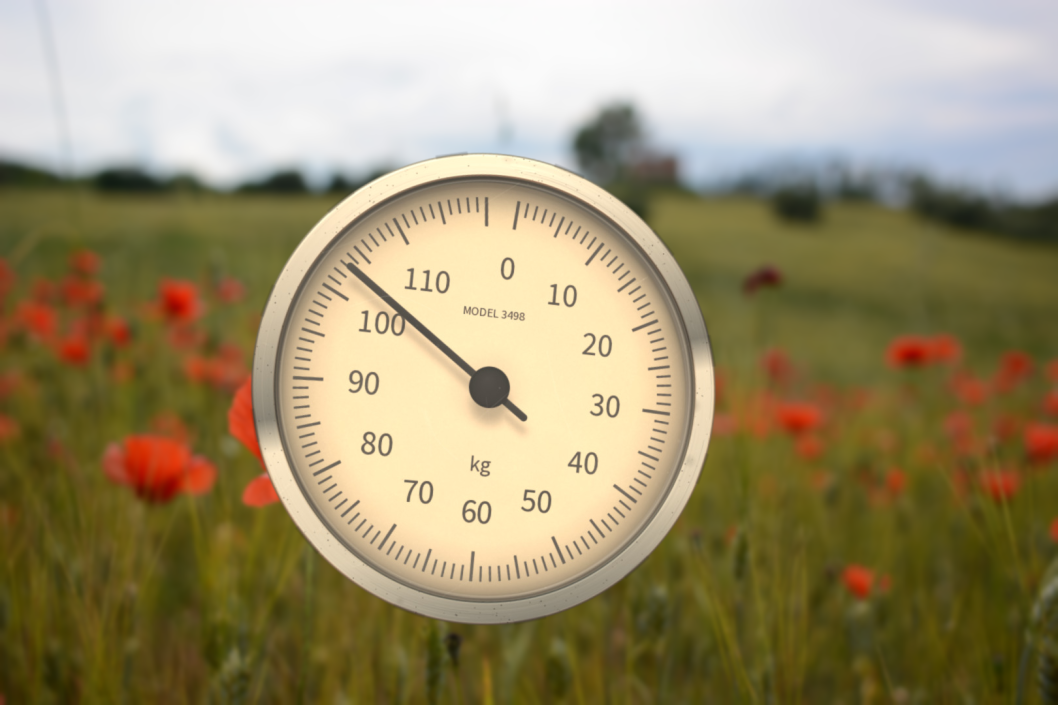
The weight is 103; kg
